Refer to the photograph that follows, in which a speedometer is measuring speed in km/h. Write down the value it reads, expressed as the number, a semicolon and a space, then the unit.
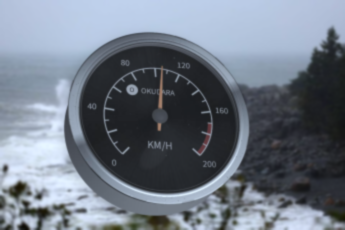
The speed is 105; km/h
